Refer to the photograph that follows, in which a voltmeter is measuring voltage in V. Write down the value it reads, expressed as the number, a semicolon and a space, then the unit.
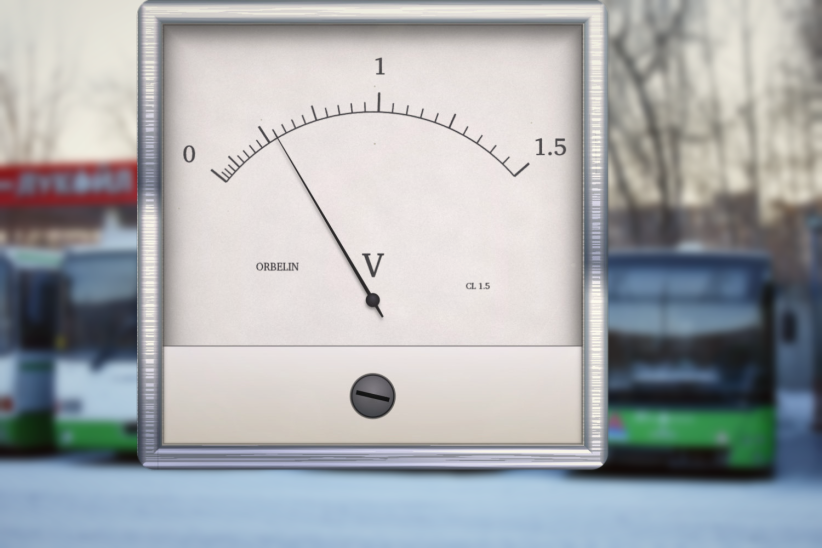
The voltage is 0.55; V
